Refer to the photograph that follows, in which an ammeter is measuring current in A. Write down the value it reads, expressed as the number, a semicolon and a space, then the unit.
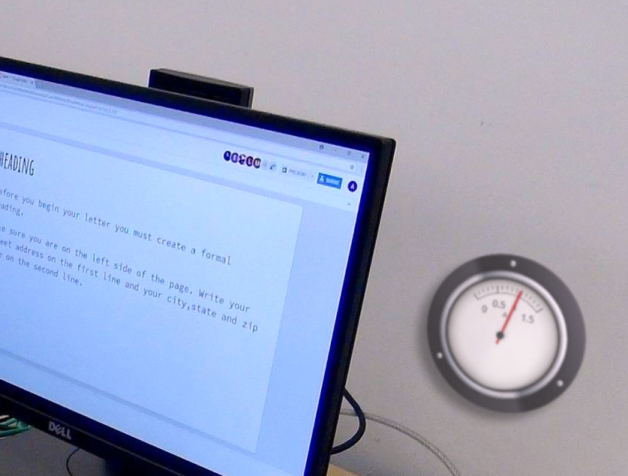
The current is 1; A
